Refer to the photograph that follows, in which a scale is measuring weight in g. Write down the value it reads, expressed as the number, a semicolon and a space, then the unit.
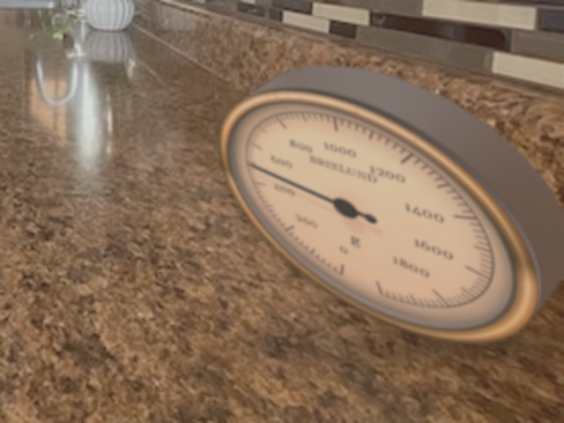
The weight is 500; g
